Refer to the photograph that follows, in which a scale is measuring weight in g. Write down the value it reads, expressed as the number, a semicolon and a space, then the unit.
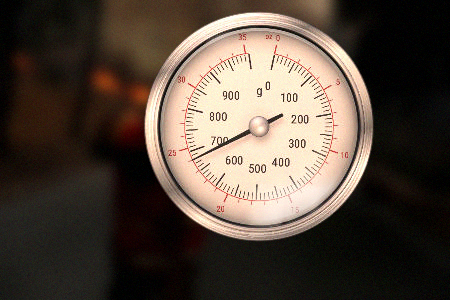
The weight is 680; g
